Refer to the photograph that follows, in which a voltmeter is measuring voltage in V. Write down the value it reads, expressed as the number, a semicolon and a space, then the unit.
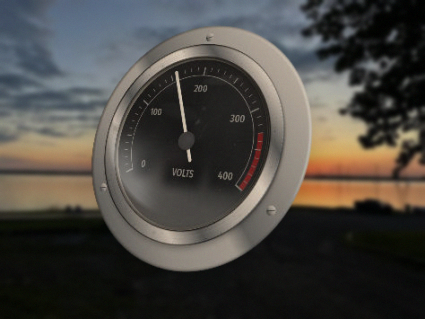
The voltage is 160; V
